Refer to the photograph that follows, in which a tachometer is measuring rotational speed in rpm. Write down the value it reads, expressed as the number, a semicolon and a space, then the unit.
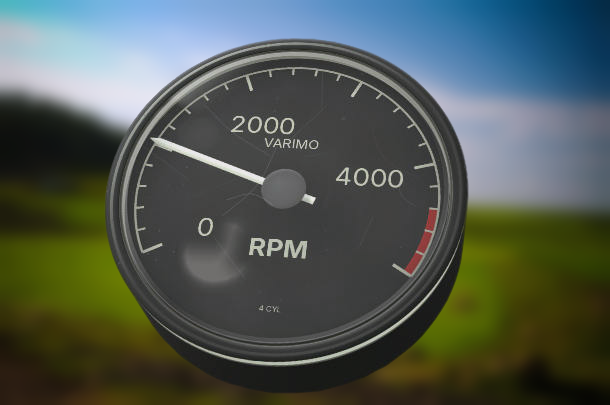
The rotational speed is 1000; rpm
